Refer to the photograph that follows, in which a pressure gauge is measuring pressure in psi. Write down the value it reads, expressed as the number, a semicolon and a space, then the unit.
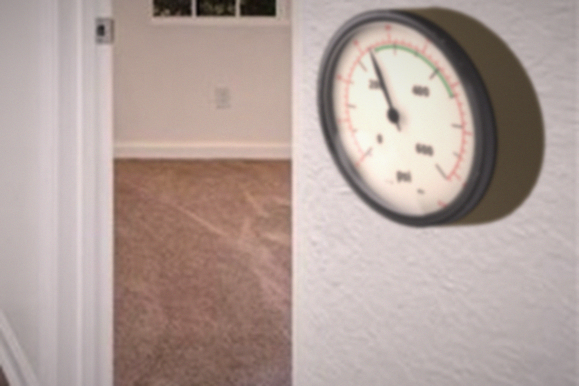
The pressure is 250; psi
